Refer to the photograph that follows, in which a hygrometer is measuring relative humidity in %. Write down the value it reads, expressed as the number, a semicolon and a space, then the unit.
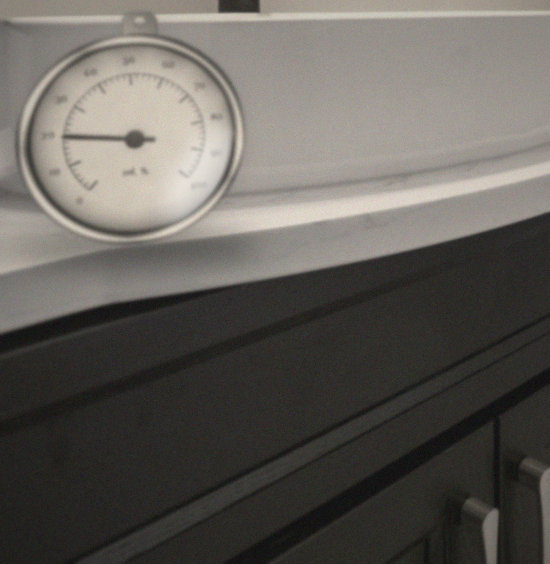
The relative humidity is 20; %
